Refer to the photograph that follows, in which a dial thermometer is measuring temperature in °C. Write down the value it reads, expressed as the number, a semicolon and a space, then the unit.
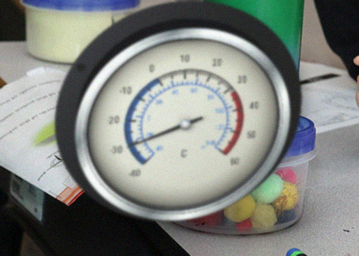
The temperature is -30; °C
